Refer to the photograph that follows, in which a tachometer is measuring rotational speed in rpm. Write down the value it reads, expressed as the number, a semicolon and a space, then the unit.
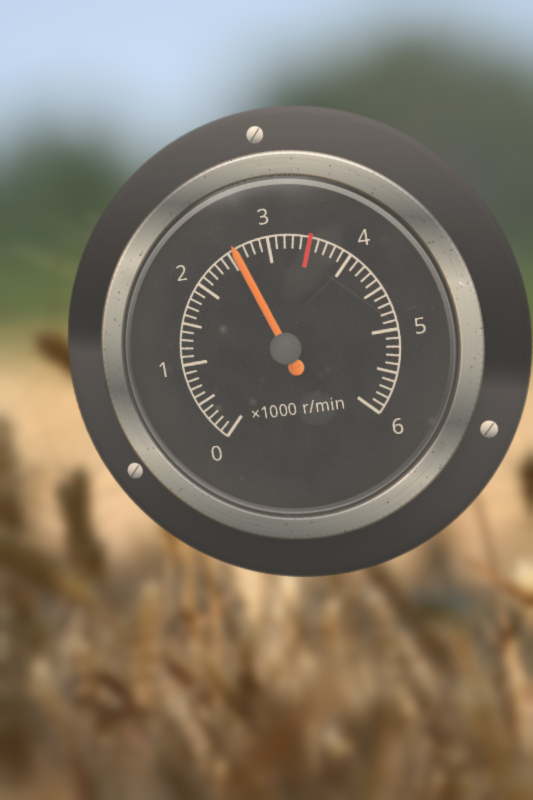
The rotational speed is 2600; rpm
